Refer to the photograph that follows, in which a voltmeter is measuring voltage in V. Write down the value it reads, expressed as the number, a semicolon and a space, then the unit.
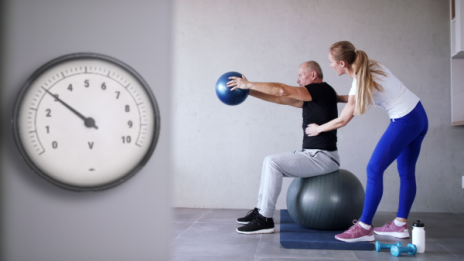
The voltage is 3; V
